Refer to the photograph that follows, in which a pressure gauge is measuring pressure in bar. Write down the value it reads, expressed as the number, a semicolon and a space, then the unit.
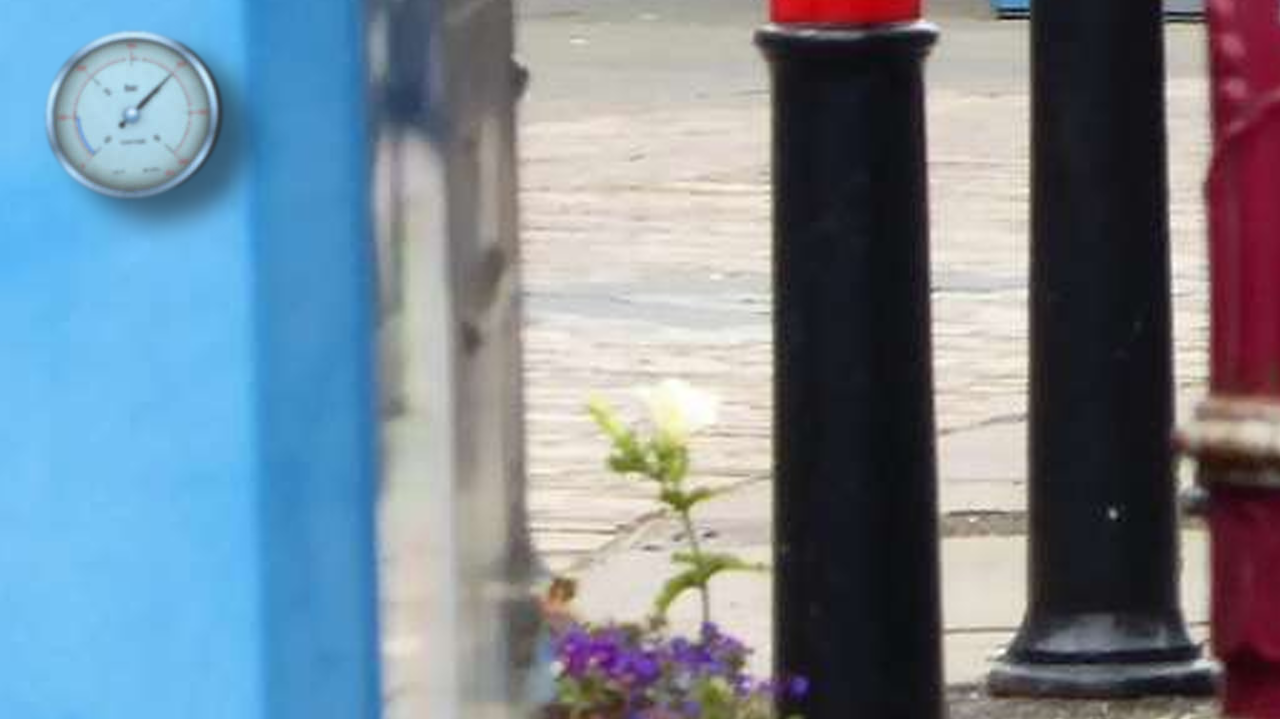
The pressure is 4; bar
